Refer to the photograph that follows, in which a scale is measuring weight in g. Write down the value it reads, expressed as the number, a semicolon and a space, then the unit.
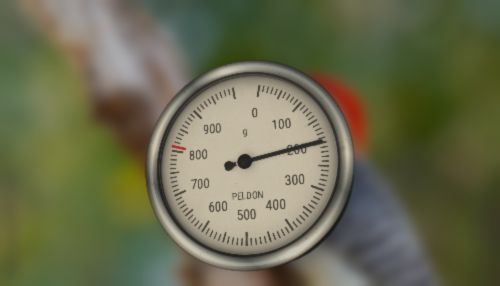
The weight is 200; g
